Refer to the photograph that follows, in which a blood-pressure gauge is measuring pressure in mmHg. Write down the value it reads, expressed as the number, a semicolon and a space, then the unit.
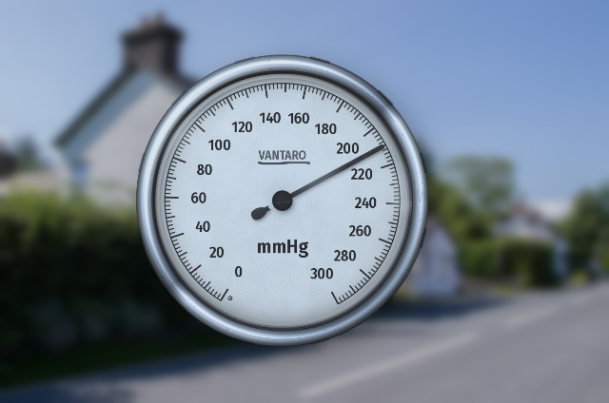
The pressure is 210; mmHg
